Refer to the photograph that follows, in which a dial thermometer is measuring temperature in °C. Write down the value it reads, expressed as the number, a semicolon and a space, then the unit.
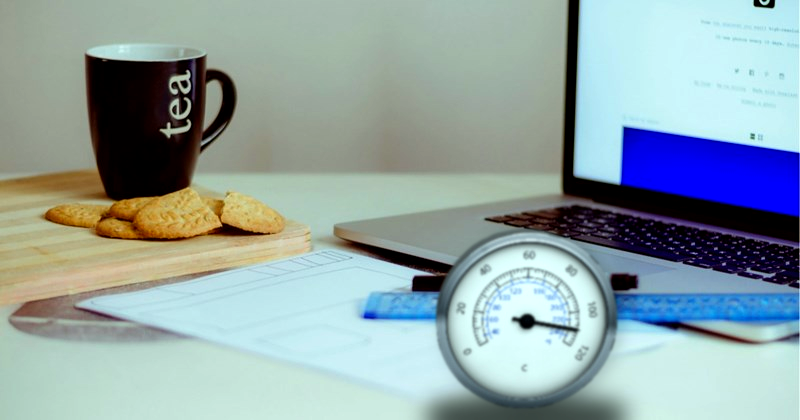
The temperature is 110; °C
